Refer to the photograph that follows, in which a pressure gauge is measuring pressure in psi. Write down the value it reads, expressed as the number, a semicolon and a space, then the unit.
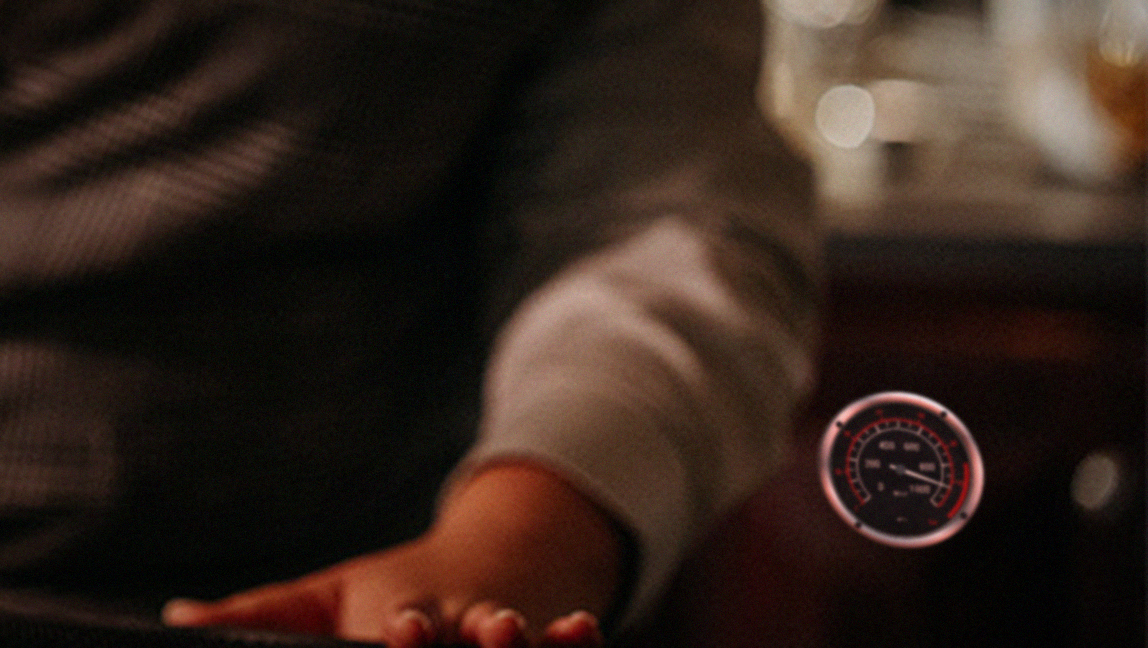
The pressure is 900; psi
